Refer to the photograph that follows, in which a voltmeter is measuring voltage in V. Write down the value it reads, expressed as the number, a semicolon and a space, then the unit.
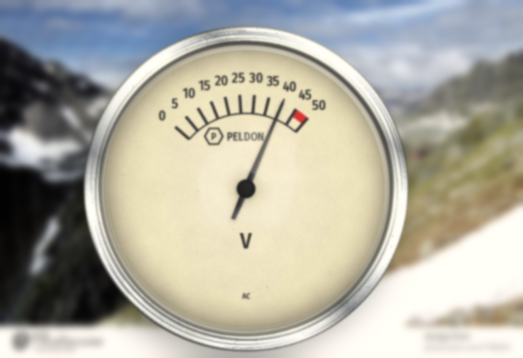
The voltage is 40; V
